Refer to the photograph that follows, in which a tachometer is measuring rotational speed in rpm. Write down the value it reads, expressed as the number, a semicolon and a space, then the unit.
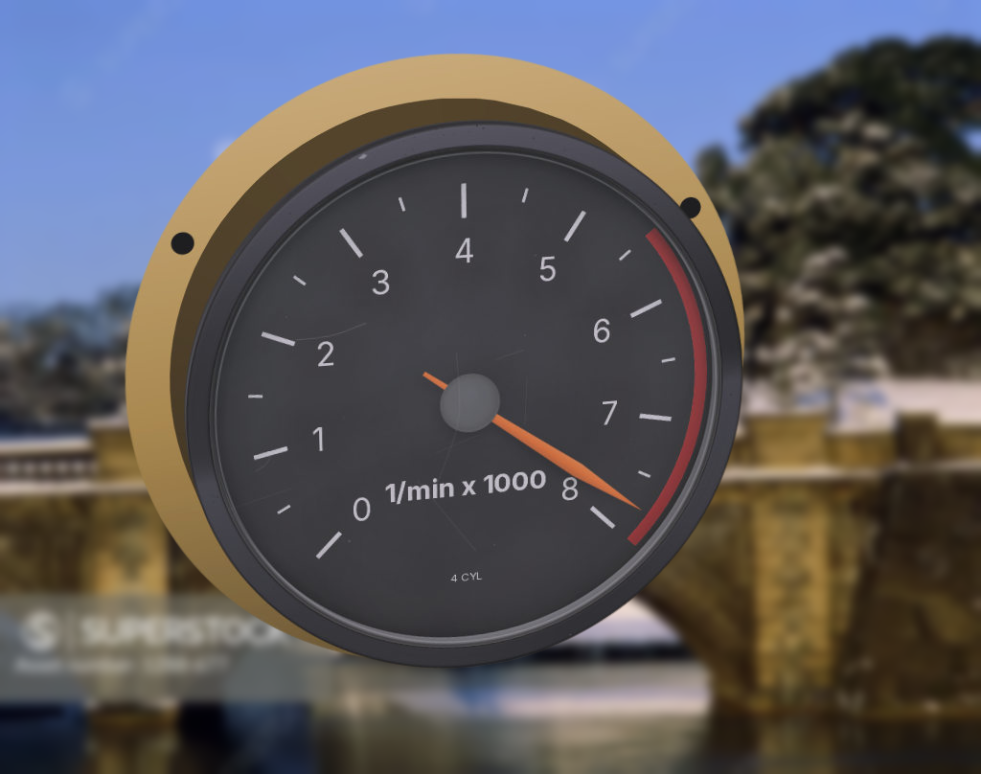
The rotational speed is 7750; rpm
